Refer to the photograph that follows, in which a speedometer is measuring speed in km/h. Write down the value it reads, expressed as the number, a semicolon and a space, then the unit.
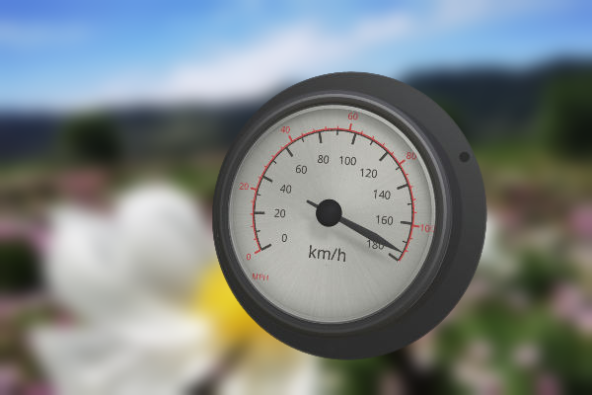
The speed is 175; km/h
